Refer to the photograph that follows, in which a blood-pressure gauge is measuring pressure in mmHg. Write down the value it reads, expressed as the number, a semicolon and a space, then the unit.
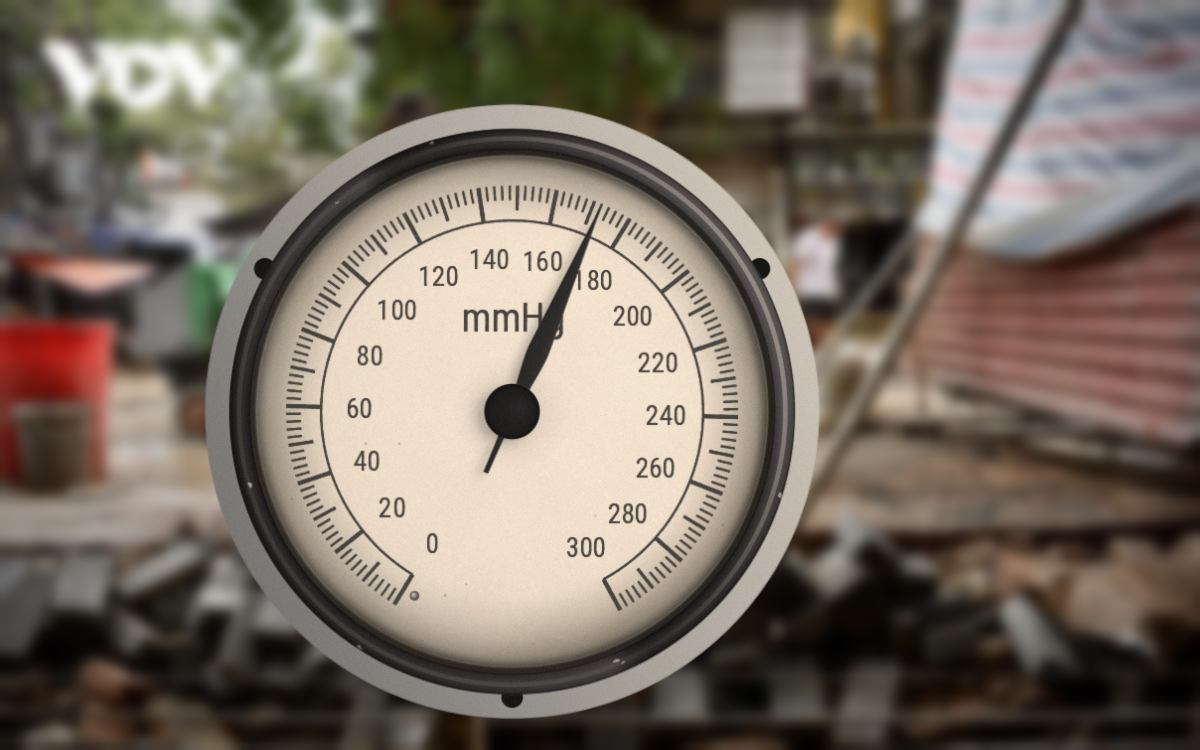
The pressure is 172; mmHg
